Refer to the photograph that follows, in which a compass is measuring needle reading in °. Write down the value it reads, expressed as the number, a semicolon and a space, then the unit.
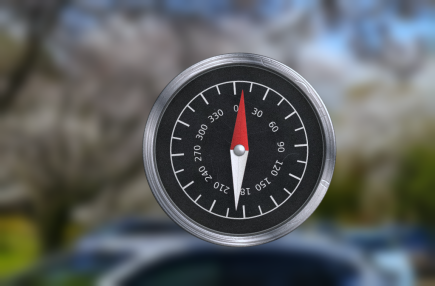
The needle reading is 7.5; °
